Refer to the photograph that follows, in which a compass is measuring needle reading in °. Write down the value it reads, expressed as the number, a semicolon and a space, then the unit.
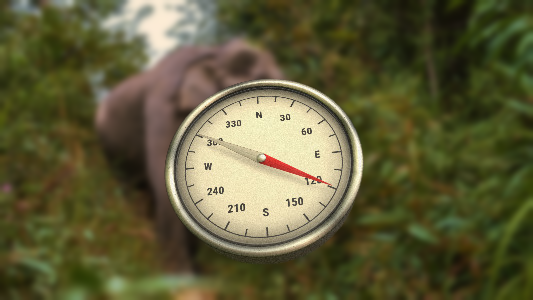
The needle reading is 120; °
